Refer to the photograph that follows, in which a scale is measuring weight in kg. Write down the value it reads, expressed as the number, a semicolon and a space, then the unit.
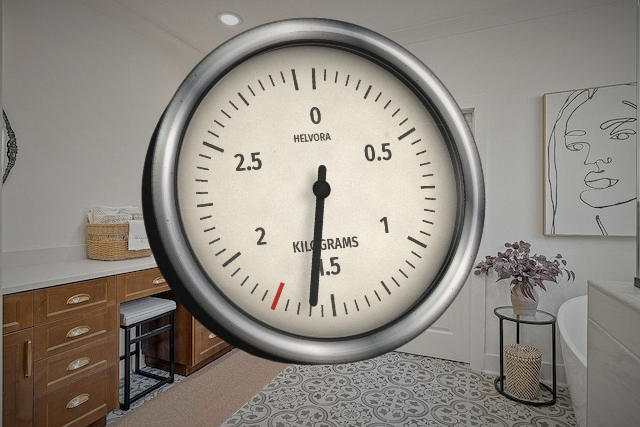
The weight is 1.6; kg
